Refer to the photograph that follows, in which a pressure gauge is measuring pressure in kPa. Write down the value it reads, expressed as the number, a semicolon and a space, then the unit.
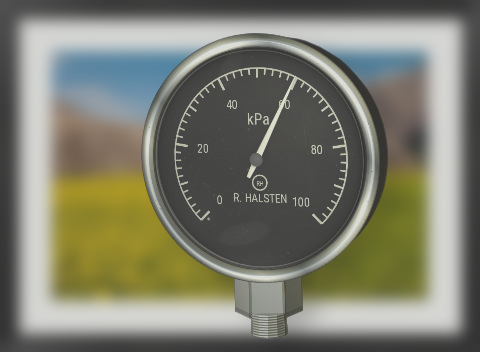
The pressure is 60; kPa
